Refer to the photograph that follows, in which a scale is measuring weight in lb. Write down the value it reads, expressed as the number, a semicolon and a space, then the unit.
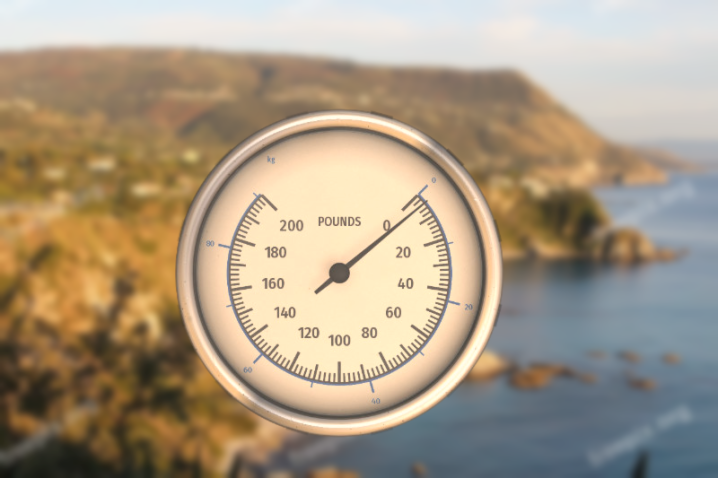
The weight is 4; lb
